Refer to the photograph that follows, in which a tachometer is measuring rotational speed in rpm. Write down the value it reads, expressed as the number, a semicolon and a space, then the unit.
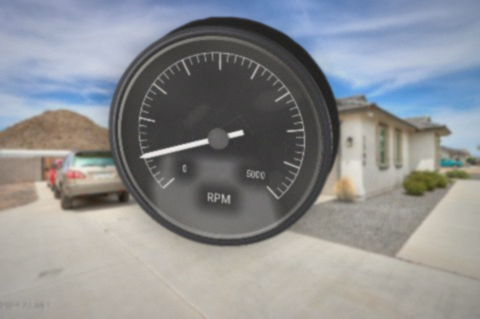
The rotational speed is 500; rpm
